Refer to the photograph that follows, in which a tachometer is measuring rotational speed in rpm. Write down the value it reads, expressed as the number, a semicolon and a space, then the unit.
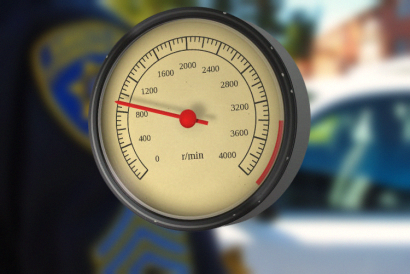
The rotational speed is 900; rpm
